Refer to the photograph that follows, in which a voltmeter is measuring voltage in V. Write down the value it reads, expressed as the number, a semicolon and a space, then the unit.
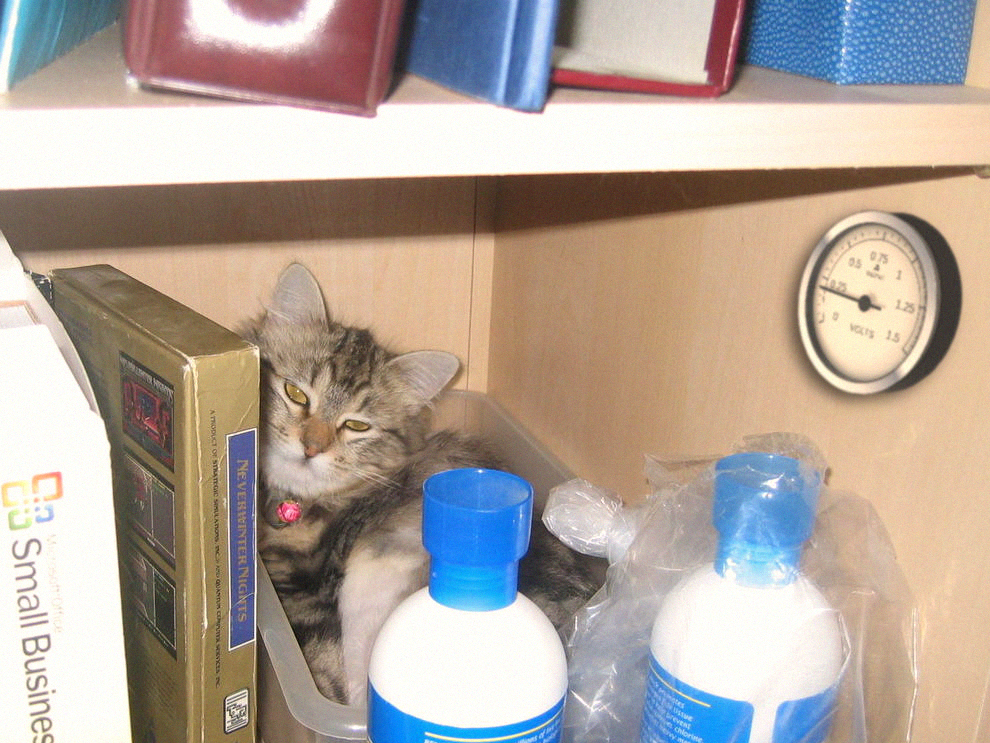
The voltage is 0.2; V
